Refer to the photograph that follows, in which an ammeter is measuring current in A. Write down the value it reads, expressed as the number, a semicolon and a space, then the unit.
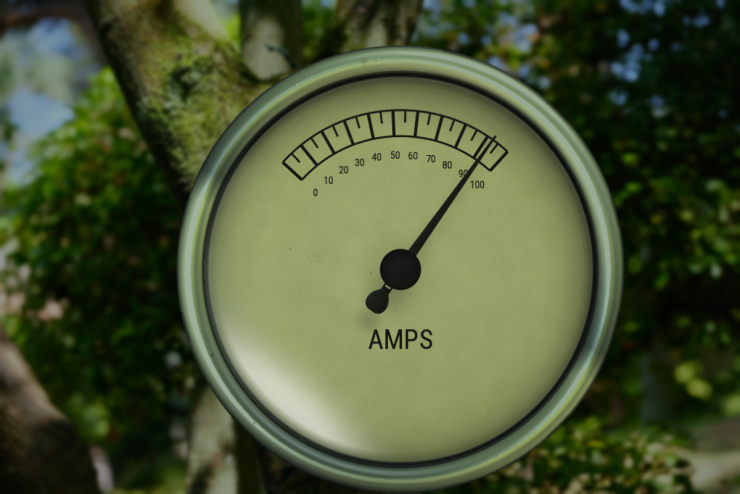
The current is 92.5; A
